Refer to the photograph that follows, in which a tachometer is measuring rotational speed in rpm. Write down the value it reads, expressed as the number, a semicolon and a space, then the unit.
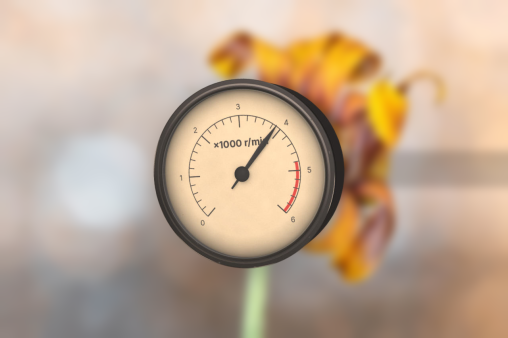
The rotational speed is 3900; rpm
